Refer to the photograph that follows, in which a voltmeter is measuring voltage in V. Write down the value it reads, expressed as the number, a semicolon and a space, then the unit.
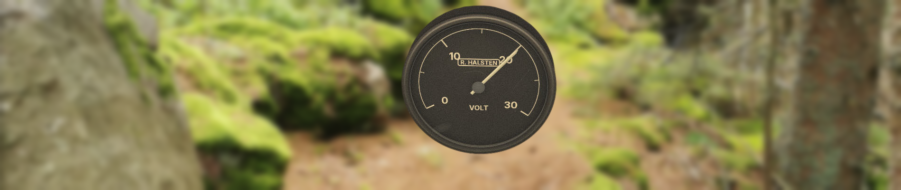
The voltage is 20; V
